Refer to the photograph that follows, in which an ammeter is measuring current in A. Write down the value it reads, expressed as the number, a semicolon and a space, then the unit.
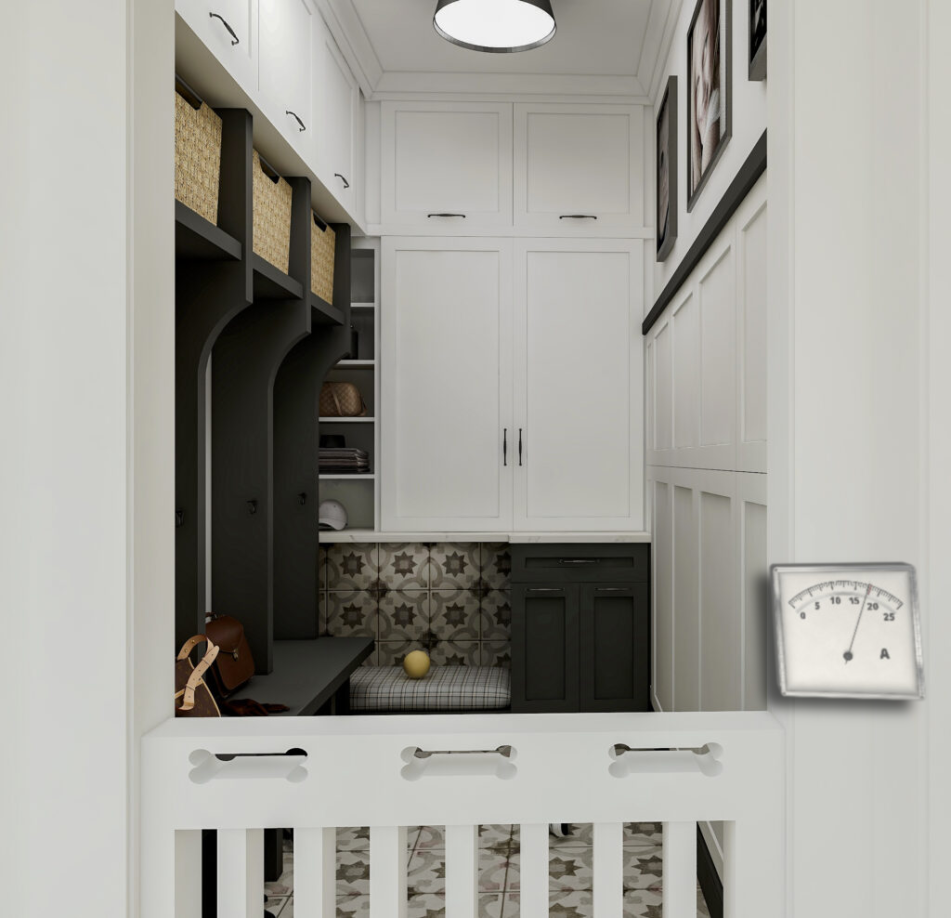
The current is 17.5; A
